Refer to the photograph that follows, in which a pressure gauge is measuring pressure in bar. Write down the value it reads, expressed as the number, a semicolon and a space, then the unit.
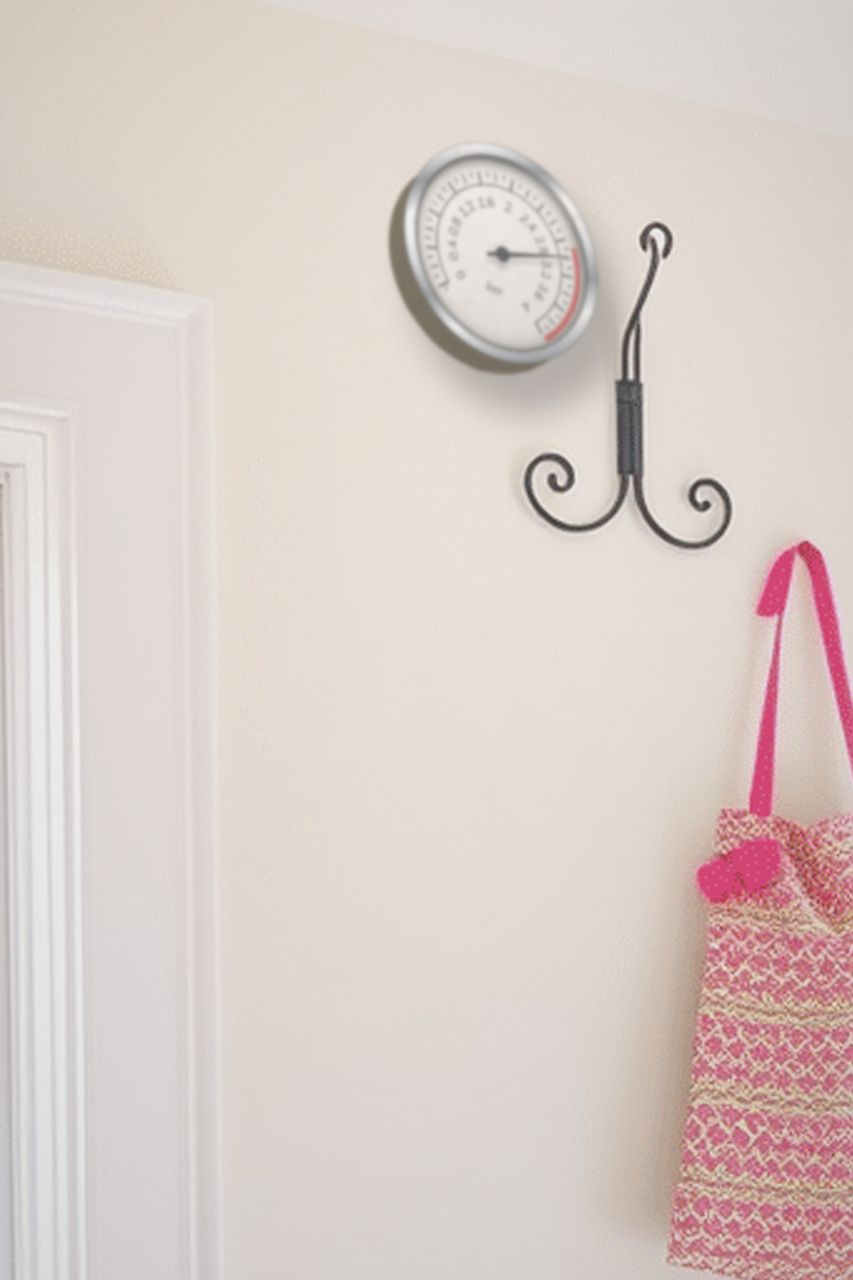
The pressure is 3; bar
